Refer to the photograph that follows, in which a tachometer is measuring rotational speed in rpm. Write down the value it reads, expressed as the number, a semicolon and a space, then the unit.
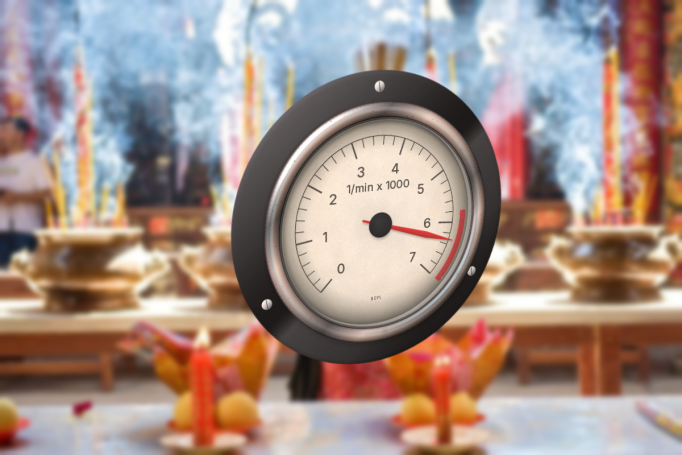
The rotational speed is 6300; rpm
